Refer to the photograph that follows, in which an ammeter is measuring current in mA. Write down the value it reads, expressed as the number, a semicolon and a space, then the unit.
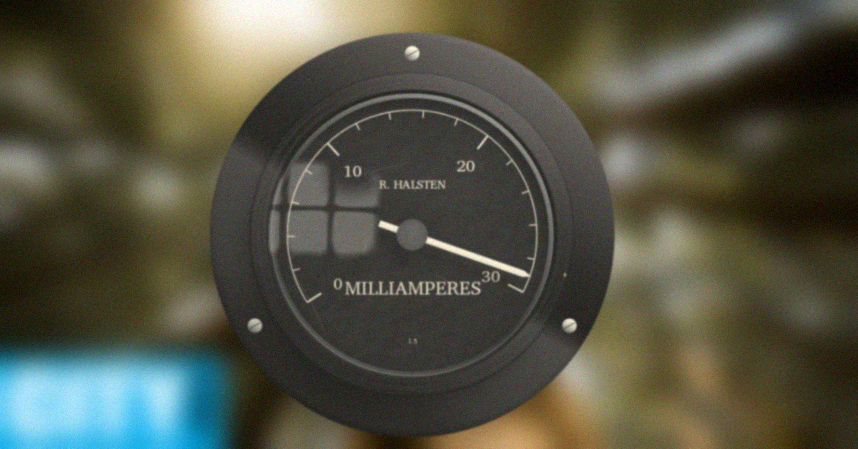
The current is 29; mA
